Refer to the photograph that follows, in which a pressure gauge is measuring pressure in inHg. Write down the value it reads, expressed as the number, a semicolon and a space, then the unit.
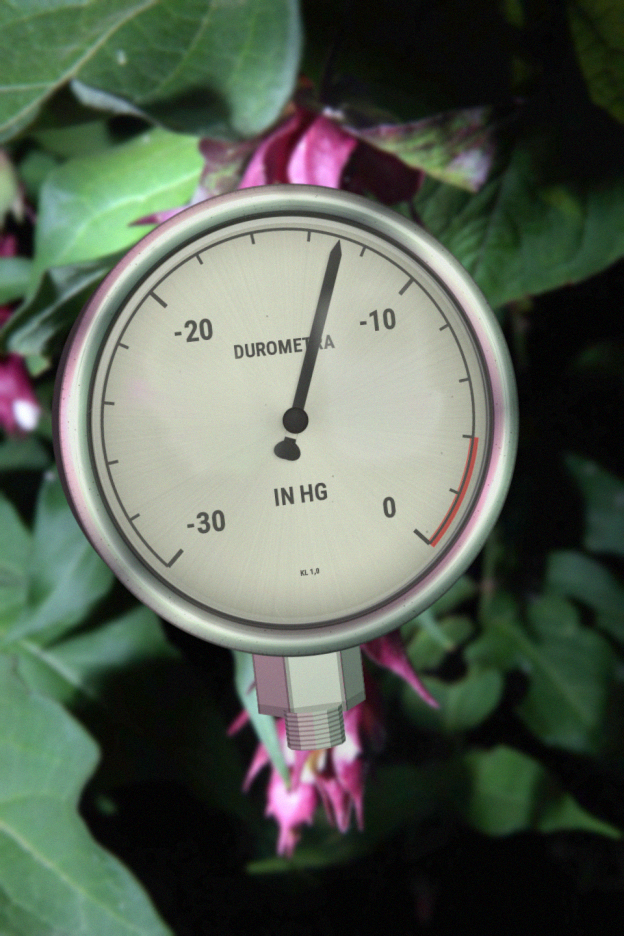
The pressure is -13; inHg
